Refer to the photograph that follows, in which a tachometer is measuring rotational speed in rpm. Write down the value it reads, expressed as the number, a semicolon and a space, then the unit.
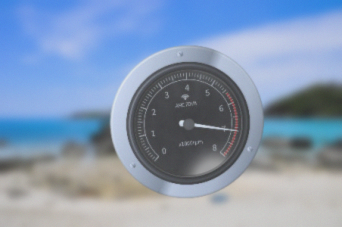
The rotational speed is 7000; rpm
